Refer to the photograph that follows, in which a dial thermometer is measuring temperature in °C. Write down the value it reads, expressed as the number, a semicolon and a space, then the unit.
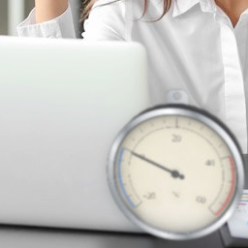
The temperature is 0; °C
